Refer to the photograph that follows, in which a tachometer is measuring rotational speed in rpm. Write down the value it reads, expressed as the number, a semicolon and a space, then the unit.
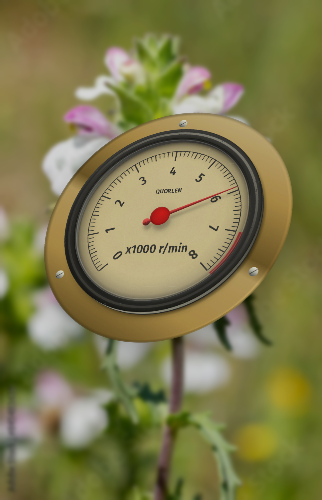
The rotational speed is 6000; rpm
